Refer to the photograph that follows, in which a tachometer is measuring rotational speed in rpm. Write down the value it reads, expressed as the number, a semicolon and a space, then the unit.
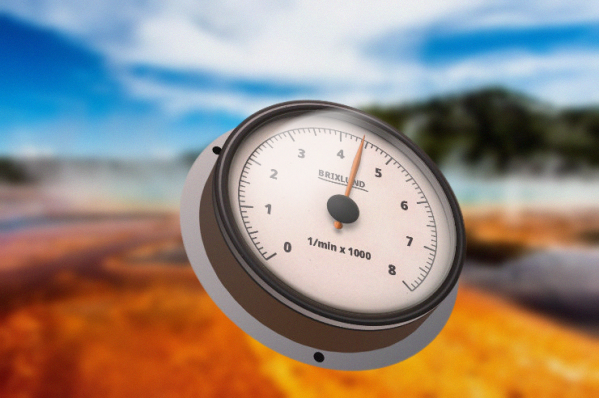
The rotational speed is 4400; rpm
